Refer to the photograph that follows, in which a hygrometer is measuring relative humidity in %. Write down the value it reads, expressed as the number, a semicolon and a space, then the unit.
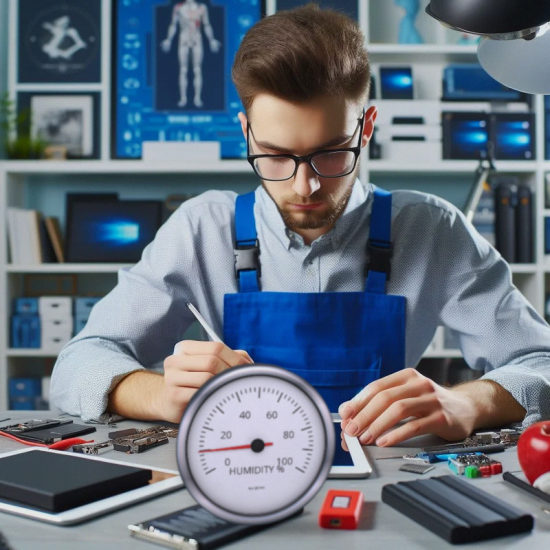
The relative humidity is 10; %
